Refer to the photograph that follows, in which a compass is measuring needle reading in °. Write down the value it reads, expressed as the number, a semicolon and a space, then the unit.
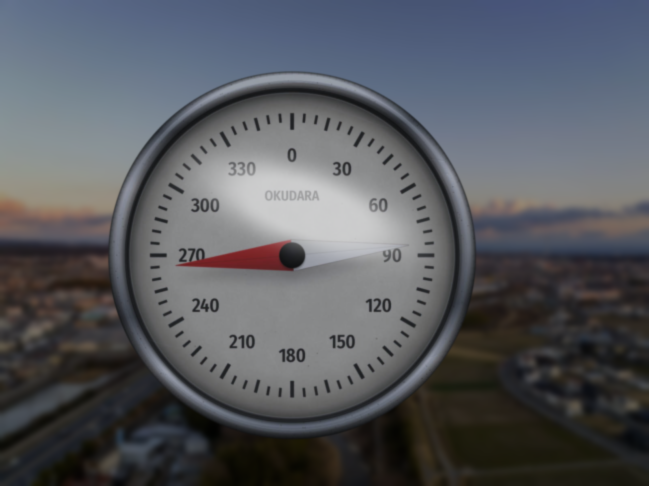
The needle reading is 265; °
